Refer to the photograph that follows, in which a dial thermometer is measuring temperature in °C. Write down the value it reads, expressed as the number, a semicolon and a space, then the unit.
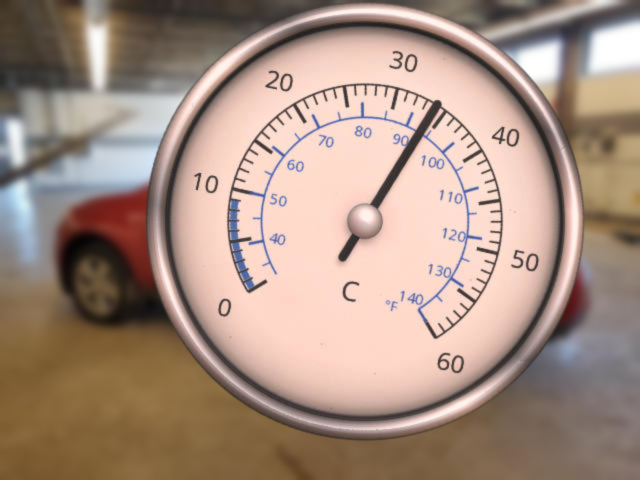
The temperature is 34; °C
